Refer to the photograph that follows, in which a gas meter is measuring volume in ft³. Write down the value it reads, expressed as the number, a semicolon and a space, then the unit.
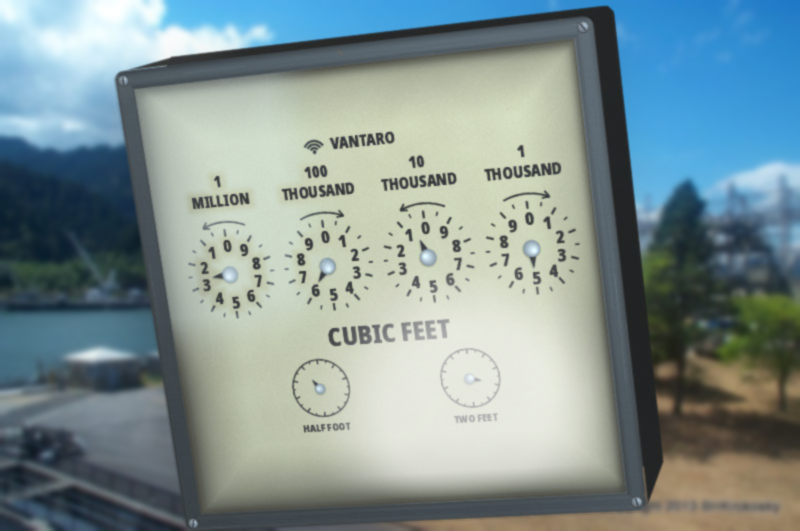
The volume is 260500; ft³
